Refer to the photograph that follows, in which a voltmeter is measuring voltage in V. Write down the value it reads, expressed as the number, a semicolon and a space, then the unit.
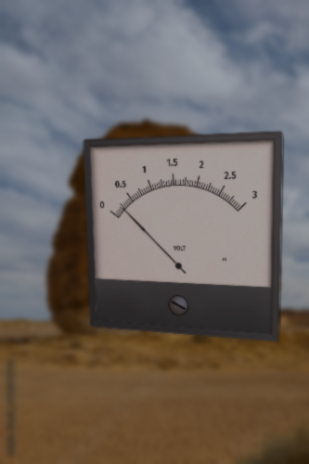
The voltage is 0.25; V
